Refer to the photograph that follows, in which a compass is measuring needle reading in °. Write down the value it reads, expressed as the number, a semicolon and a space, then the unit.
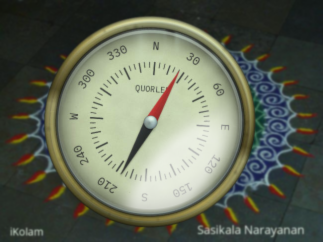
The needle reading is 25; °
